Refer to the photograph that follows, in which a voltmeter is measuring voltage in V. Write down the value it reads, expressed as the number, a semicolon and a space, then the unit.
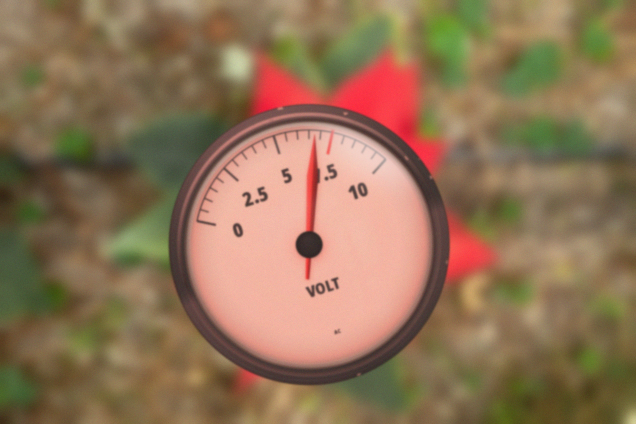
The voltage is 6.75; V
